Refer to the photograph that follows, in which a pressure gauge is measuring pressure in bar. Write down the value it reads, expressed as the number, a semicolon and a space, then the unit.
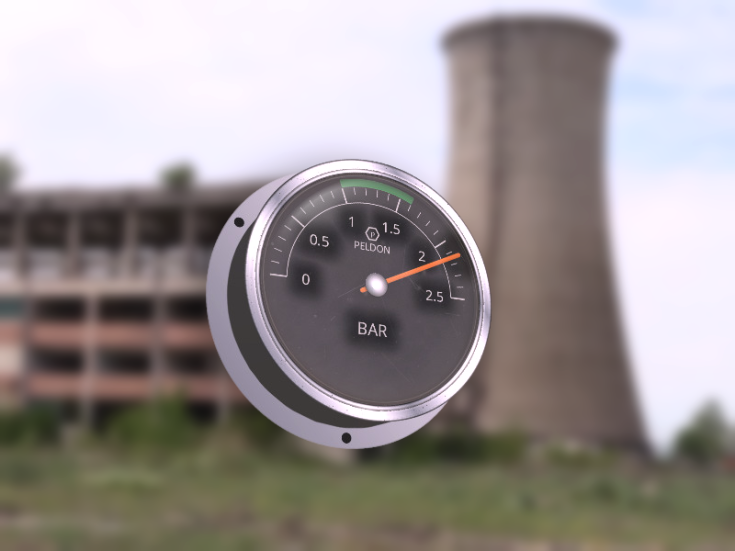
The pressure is 2.15; bar
